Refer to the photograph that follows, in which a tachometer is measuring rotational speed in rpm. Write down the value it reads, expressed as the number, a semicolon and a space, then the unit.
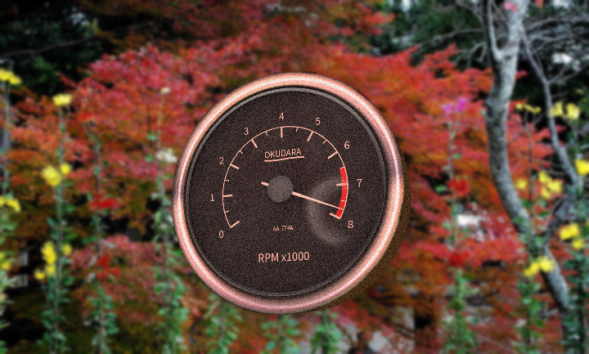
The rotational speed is 7750; rpm
